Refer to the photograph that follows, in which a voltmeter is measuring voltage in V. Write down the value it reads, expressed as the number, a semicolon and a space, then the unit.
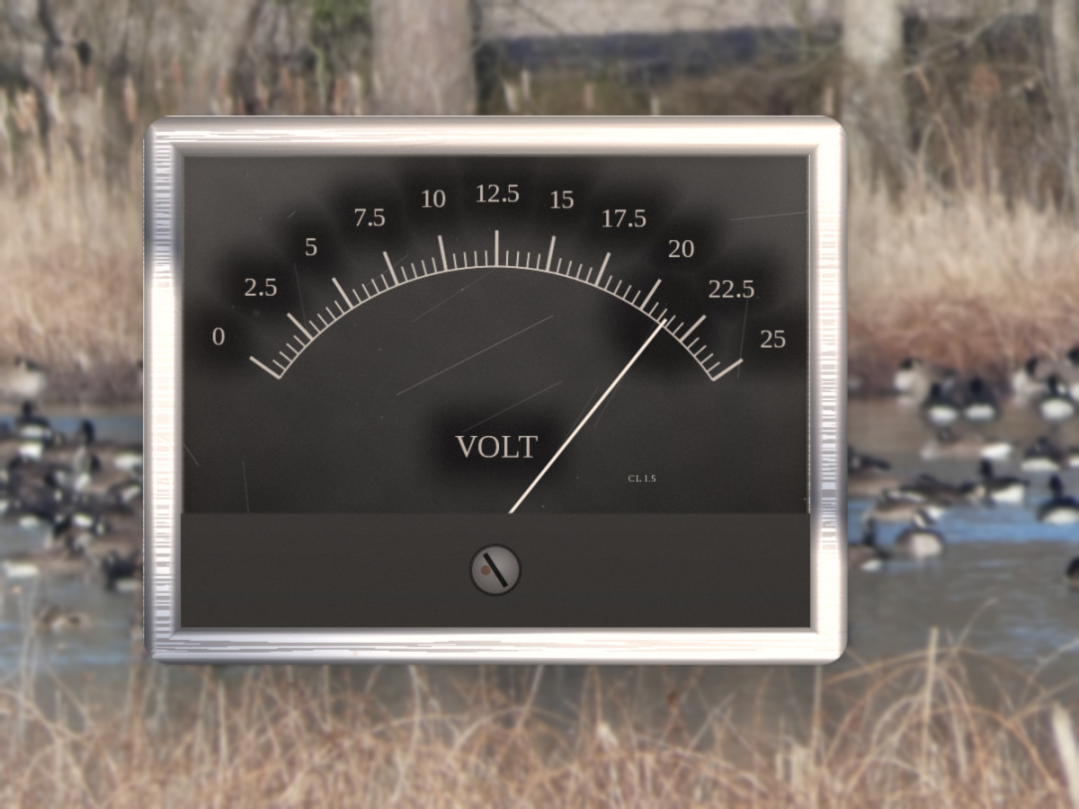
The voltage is 21.25; V
